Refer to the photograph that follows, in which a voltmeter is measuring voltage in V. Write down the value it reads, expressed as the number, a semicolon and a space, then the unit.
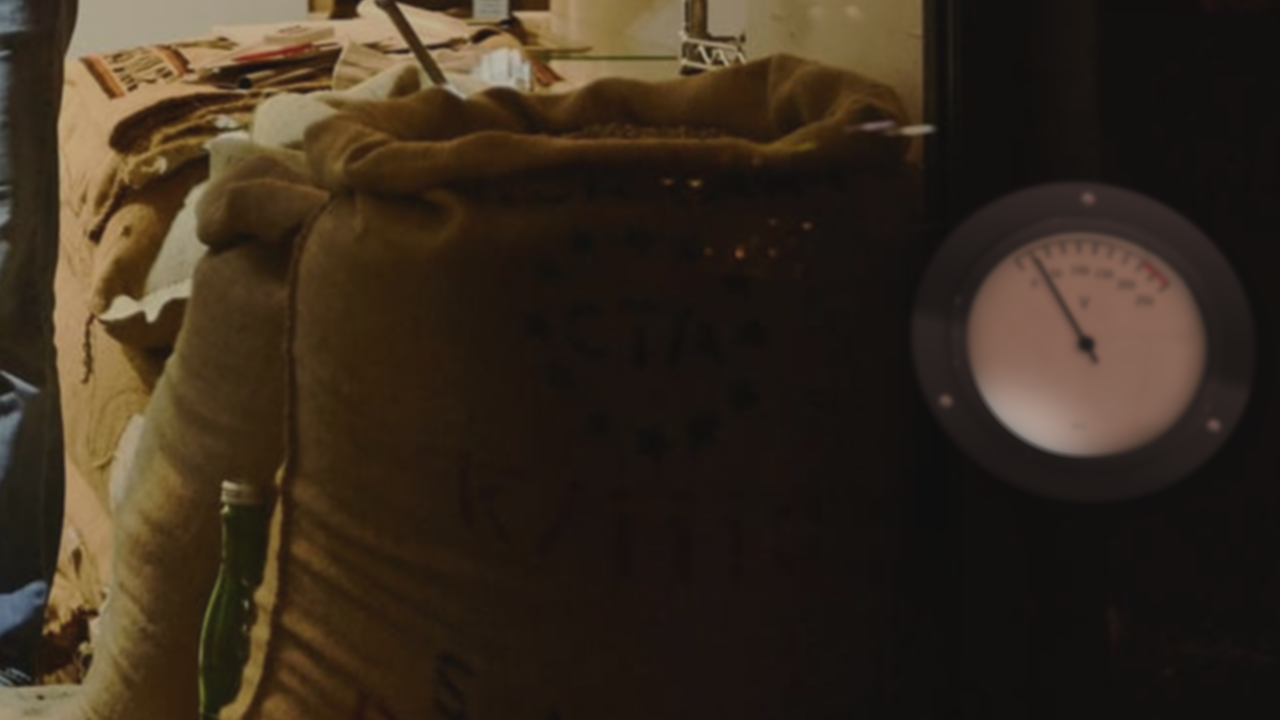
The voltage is 25; V
